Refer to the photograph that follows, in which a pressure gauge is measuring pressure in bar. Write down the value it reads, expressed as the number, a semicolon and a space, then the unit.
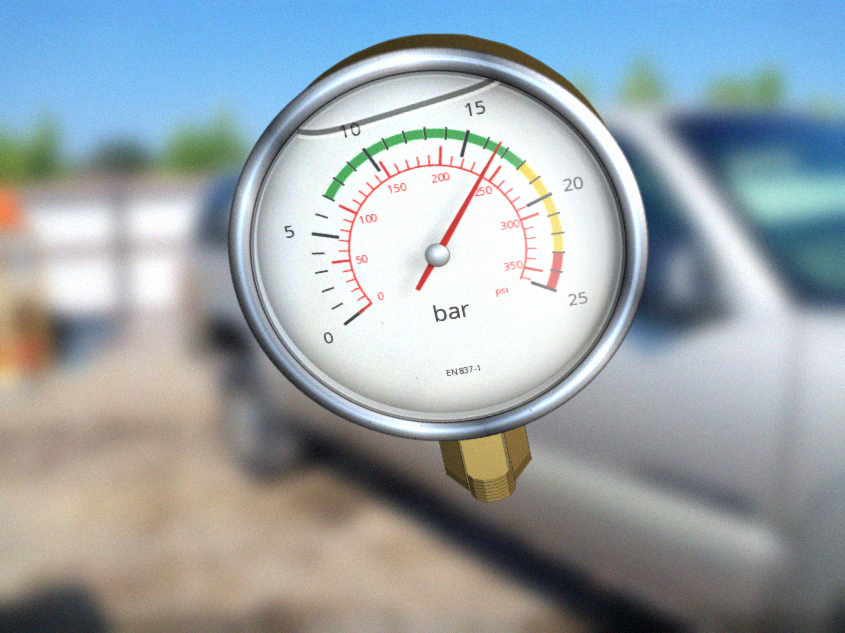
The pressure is 16.5; bar
